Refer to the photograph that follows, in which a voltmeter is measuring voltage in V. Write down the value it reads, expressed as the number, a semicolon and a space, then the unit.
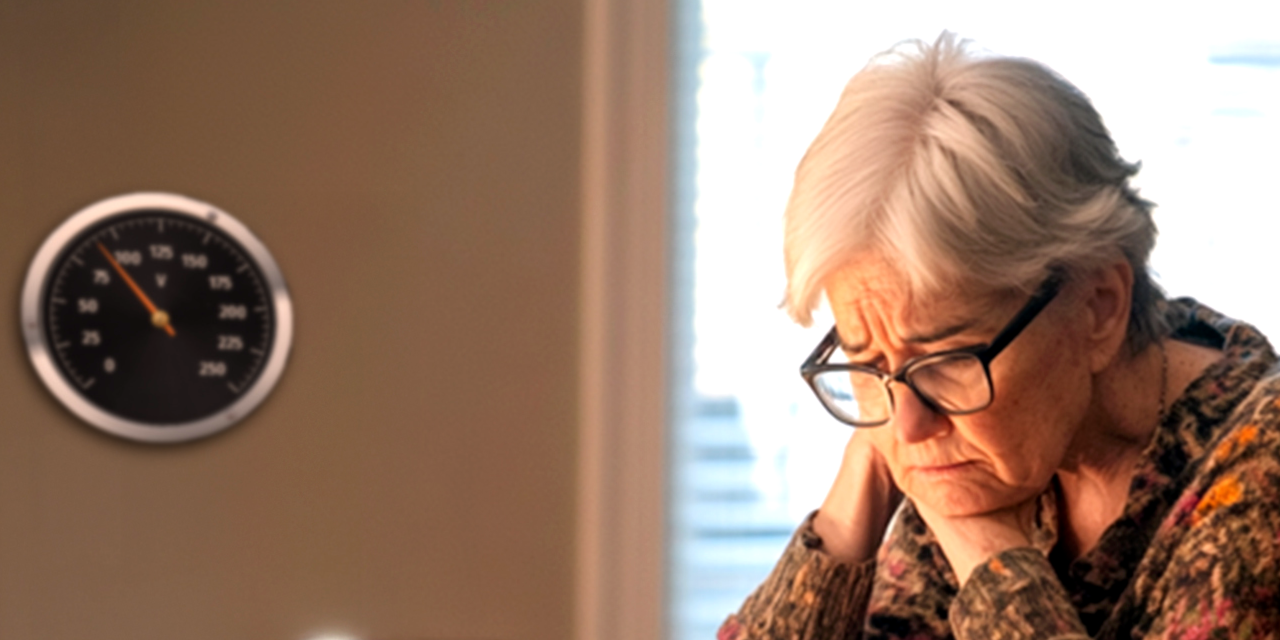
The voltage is 90; V
